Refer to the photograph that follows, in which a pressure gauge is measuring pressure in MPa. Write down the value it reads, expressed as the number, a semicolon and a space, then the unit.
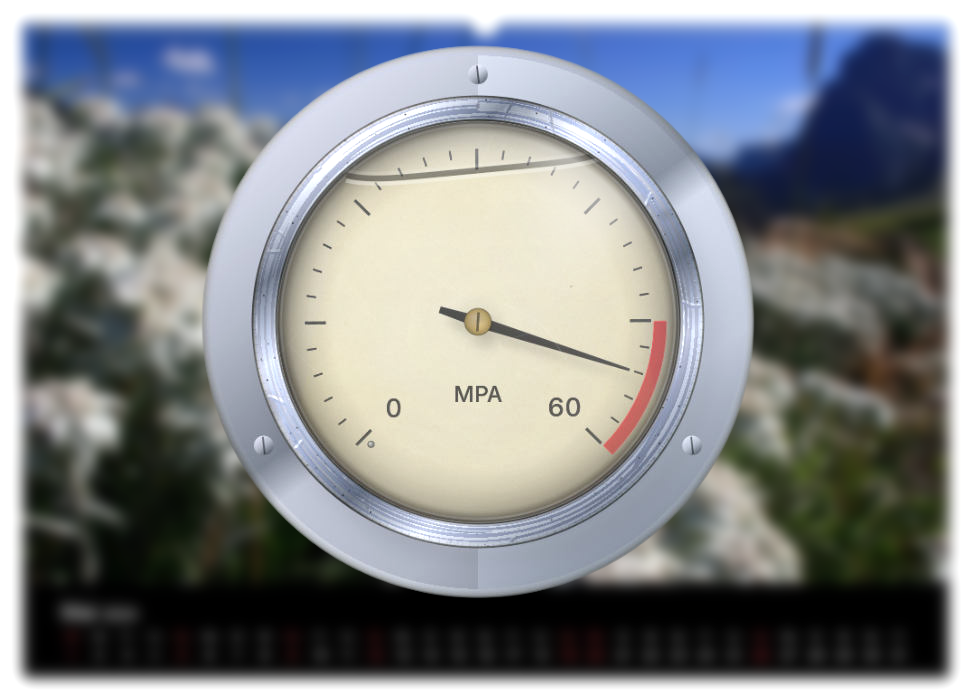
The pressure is 54; MPa
